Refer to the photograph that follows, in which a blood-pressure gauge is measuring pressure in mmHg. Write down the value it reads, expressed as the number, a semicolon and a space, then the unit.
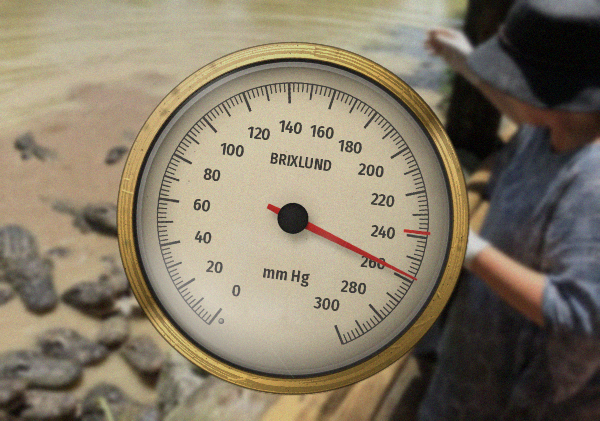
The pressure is 258; mmHg
